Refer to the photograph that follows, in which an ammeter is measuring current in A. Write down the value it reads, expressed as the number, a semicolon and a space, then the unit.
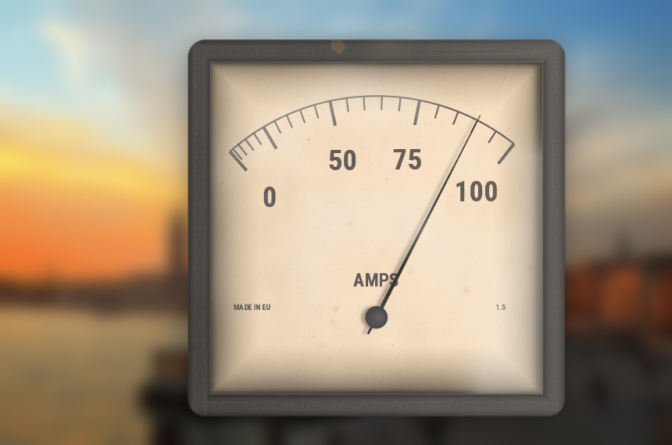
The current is 90; A
